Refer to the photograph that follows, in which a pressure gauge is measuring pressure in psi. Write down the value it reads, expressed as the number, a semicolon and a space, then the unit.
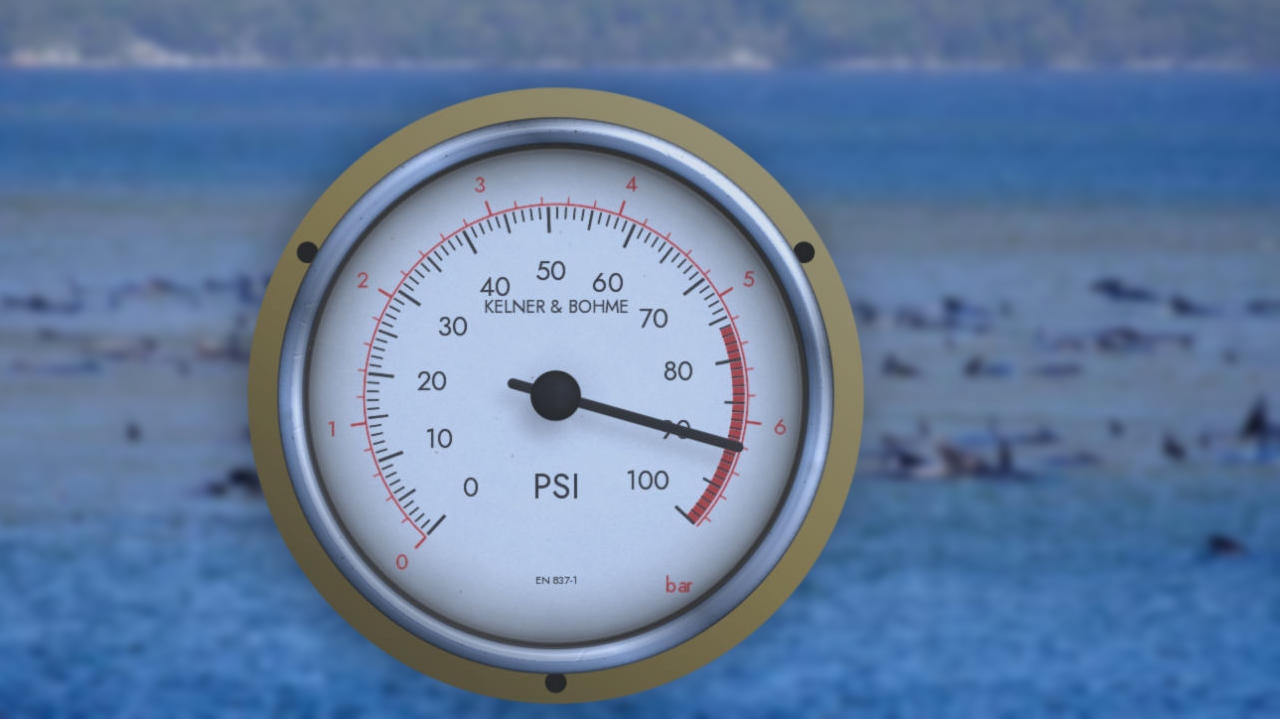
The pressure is 90; psi
